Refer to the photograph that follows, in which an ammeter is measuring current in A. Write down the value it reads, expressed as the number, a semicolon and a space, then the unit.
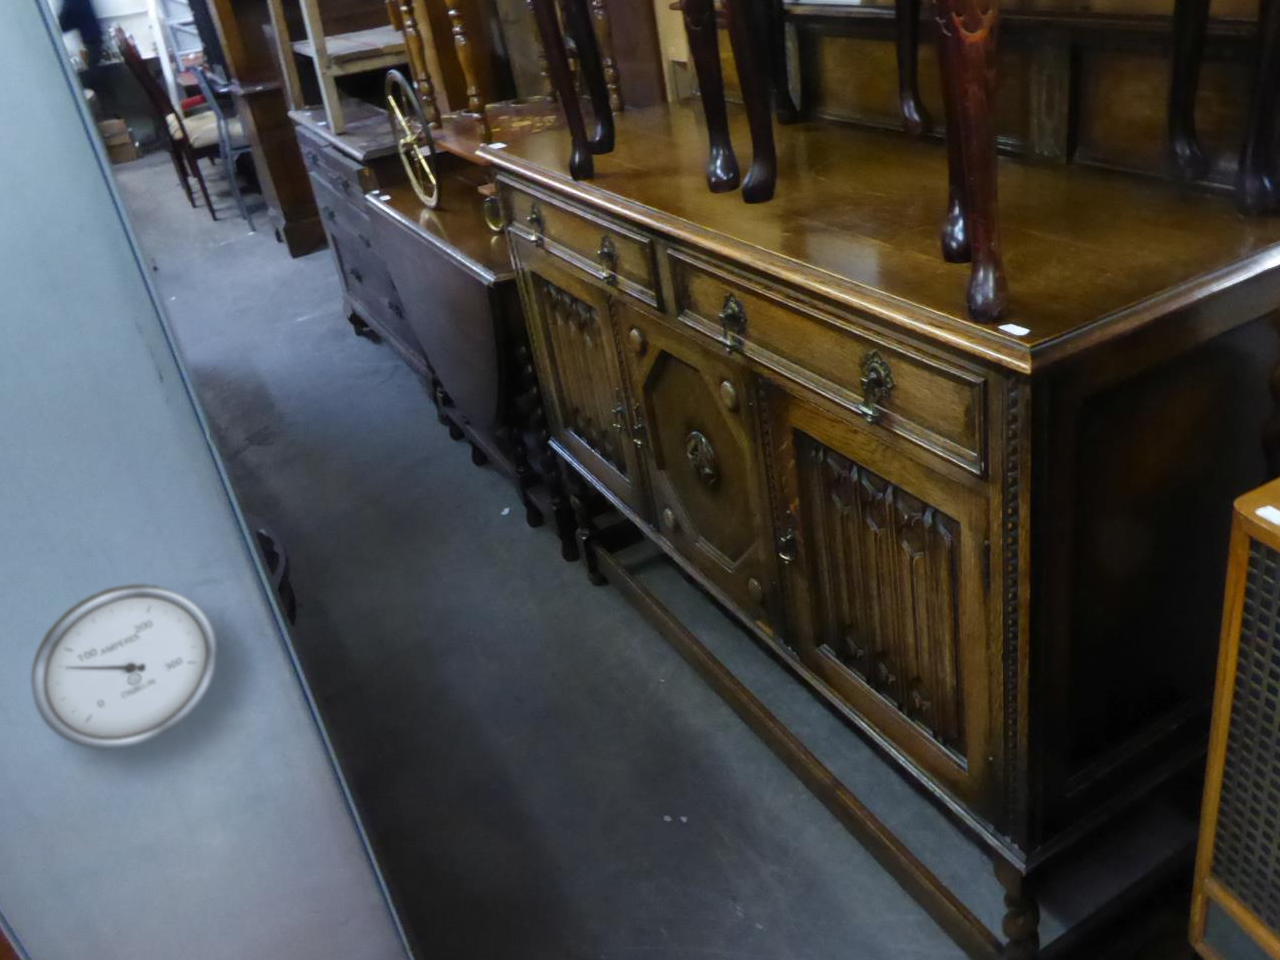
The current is 80; A
